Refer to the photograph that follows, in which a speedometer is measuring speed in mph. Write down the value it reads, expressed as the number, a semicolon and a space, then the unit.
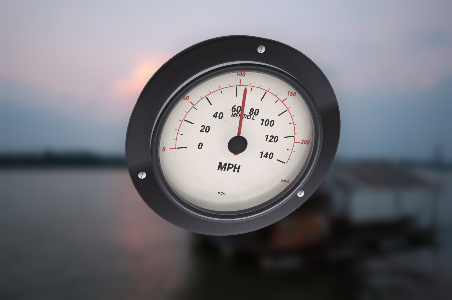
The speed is 65; mph
